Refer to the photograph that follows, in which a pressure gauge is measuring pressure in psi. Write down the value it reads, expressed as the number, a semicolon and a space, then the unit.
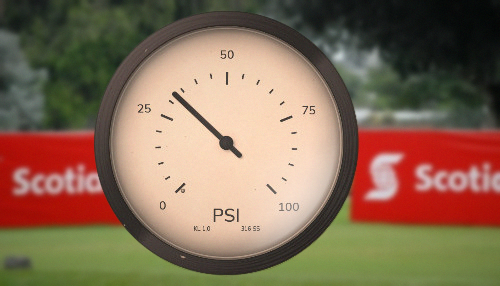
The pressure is 32.5; psi
